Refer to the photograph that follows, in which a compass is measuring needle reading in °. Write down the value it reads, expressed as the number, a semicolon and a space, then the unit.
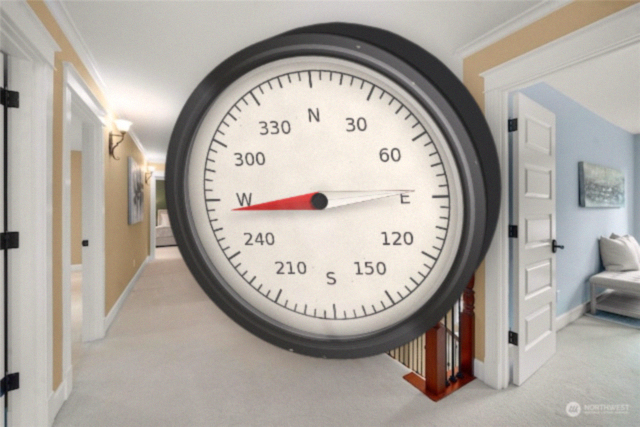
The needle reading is 265; °
